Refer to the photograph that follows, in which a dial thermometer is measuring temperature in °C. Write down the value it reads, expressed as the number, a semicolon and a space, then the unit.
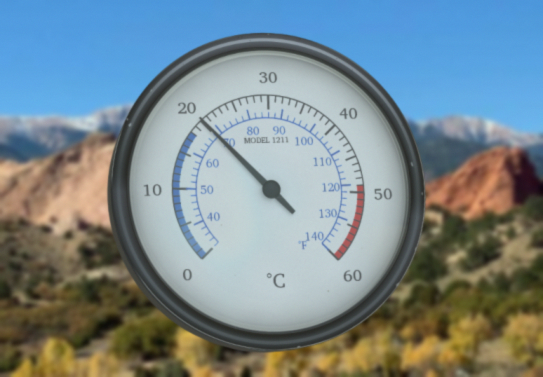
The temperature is 20; °C
